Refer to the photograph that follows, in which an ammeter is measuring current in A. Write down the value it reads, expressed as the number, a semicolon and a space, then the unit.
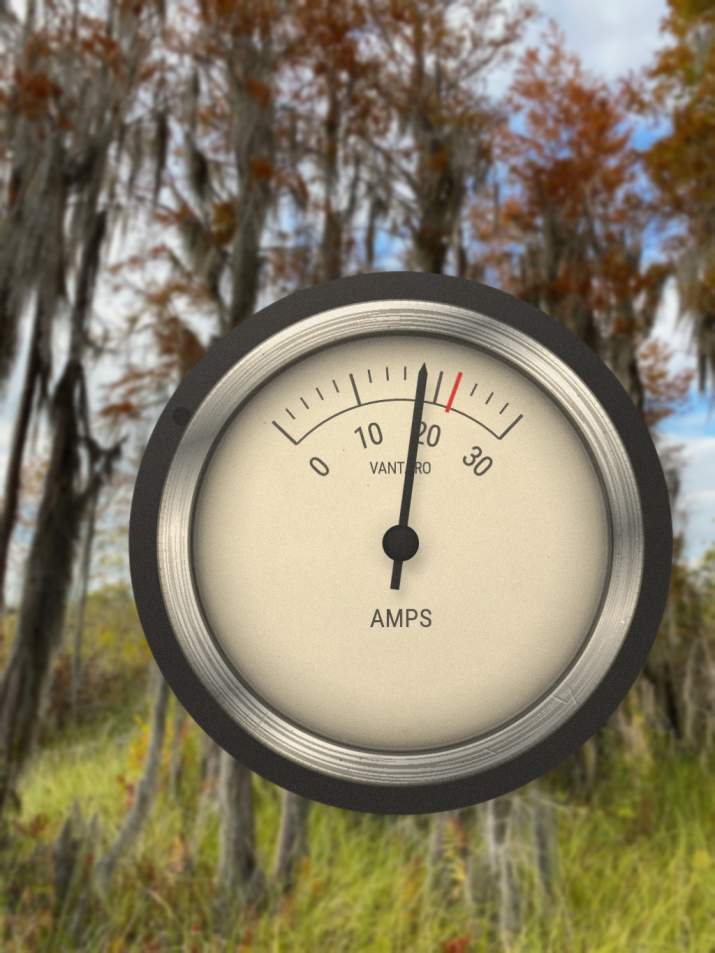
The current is 18; A
